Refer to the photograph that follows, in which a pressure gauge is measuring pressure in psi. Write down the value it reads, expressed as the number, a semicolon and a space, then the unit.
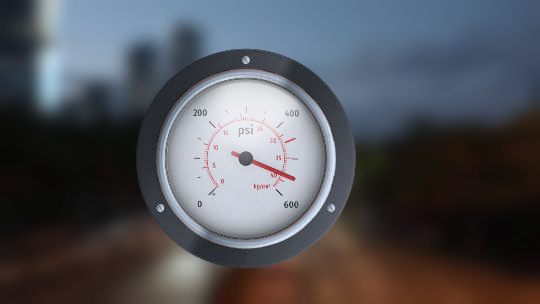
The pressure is 550; psi
